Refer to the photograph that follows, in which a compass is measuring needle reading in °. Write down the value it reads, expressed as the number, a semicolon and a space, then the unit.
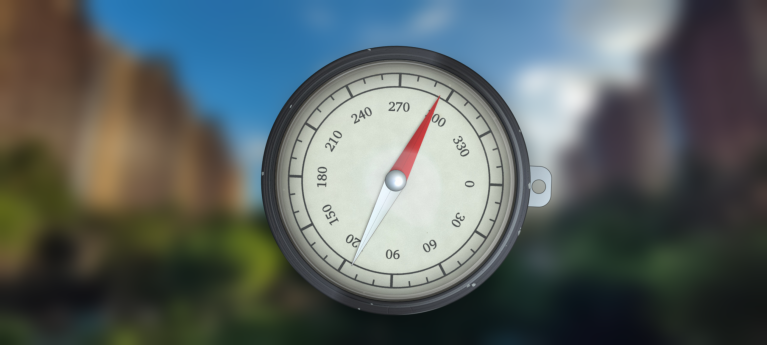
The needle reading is 295; °
